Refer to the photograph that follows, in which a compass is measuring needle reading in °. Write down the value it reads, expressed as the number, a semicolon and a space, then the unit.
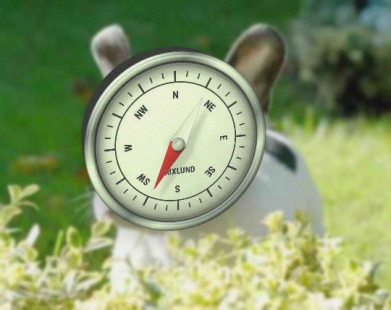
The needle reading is 210; °
